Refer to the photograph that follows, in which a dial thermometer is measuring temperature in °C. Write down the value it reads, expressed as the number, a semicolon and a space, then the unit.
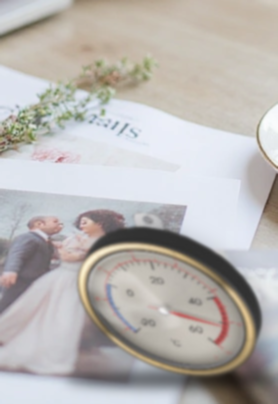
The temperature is 50; °C
